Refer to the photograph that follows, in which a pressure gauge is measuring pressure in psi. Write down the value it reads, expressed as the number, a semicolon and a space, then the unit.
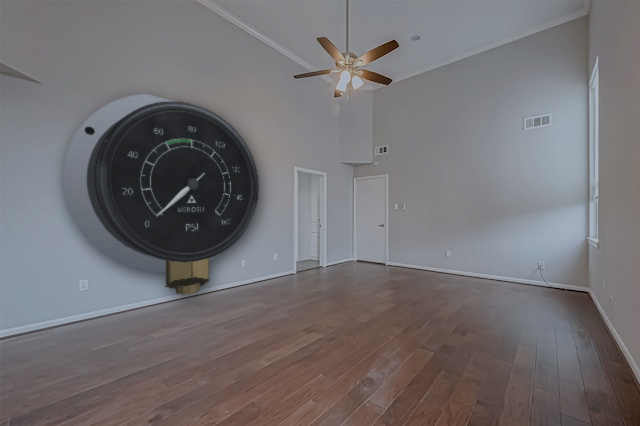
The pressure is 0; psi
